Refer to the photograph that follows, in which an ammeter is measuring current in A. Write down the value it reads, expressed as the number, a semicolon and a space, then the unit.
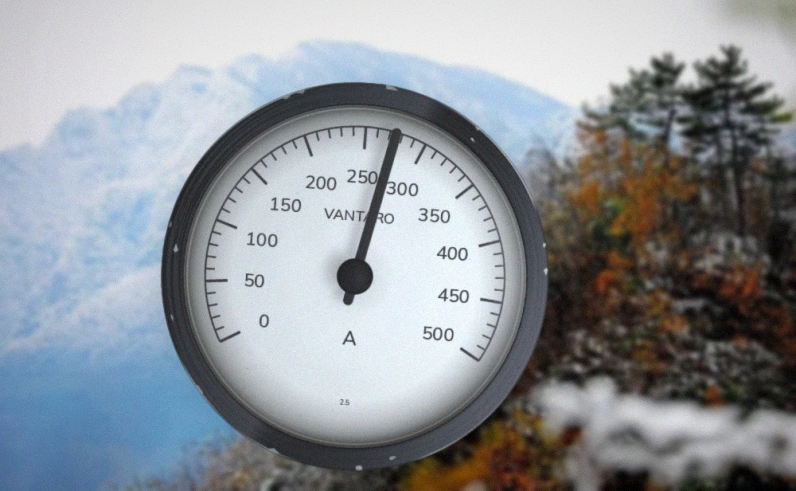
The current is 275; A
